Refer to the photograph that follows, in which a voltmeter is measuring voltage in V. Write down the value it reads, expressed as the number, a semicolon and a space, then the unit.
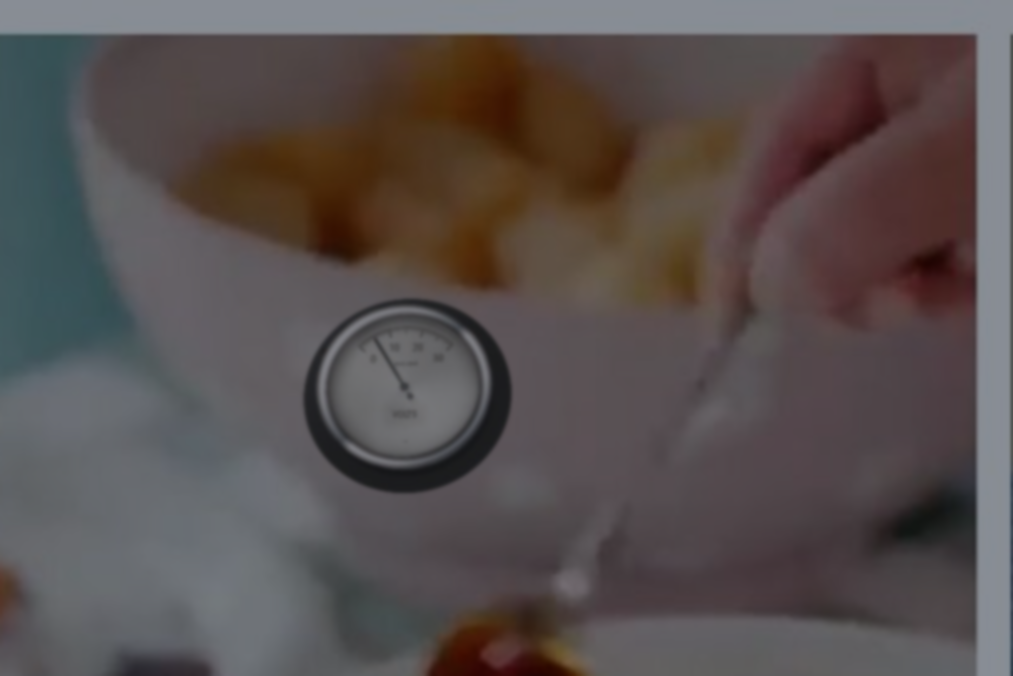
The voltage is 5; V
